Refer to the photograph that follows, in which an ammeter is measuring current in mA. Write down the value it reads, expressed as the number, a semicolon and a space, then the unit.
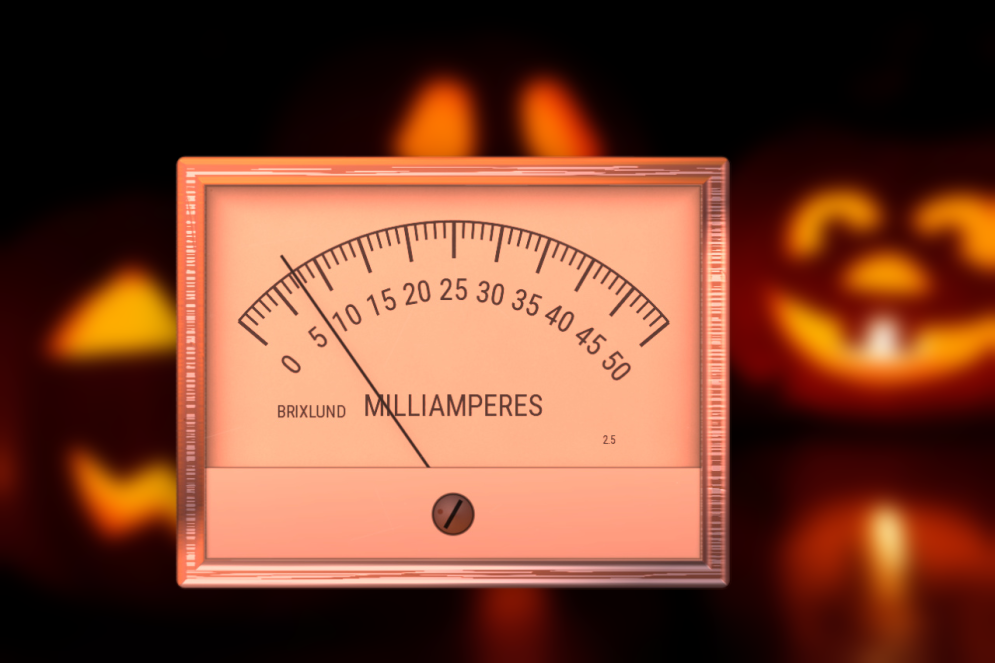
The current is 7.5; mA
